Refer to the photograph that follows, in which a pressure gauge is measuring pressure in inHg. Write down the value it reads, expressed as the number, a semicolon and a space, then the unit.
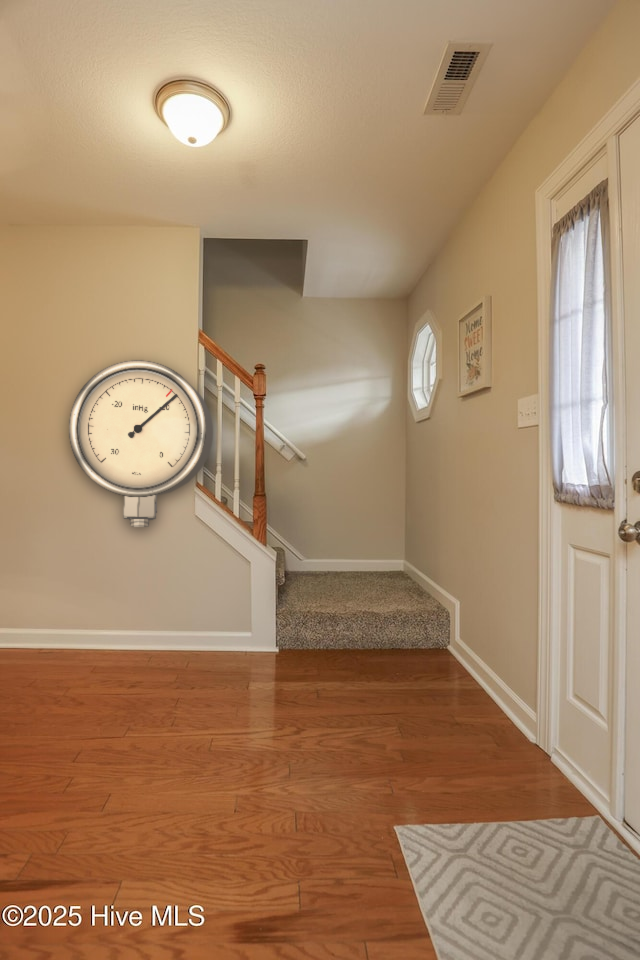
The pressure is -10; inHg
